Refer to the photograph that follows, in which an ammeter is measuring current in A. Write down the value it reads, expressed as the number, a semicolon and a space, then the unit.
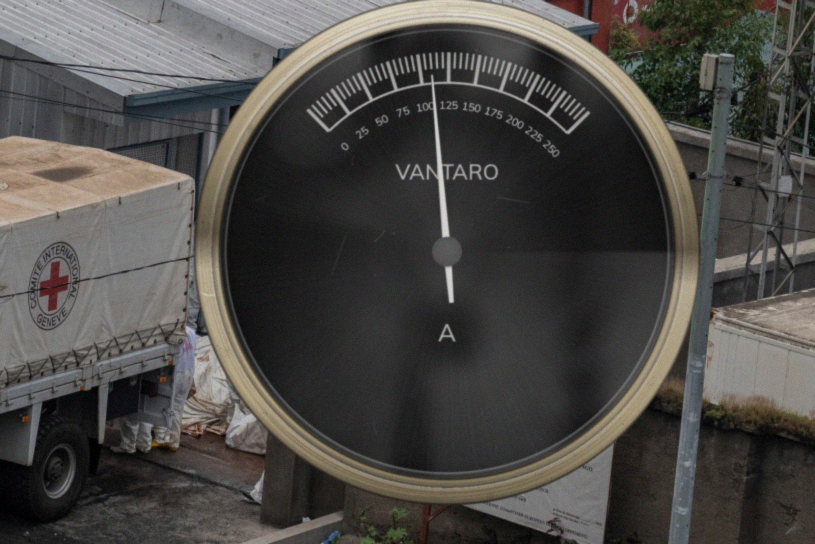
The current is 110; A
